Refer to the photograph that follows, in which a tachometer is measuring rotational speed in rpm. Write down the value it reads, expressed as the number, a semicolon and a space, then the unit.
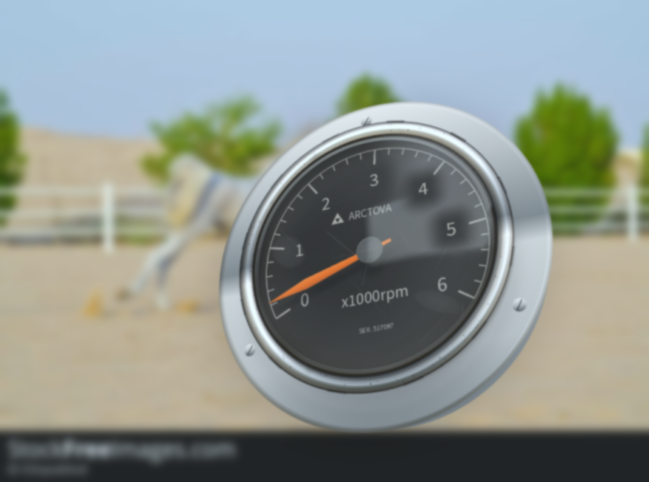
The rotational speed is 200; rpm
